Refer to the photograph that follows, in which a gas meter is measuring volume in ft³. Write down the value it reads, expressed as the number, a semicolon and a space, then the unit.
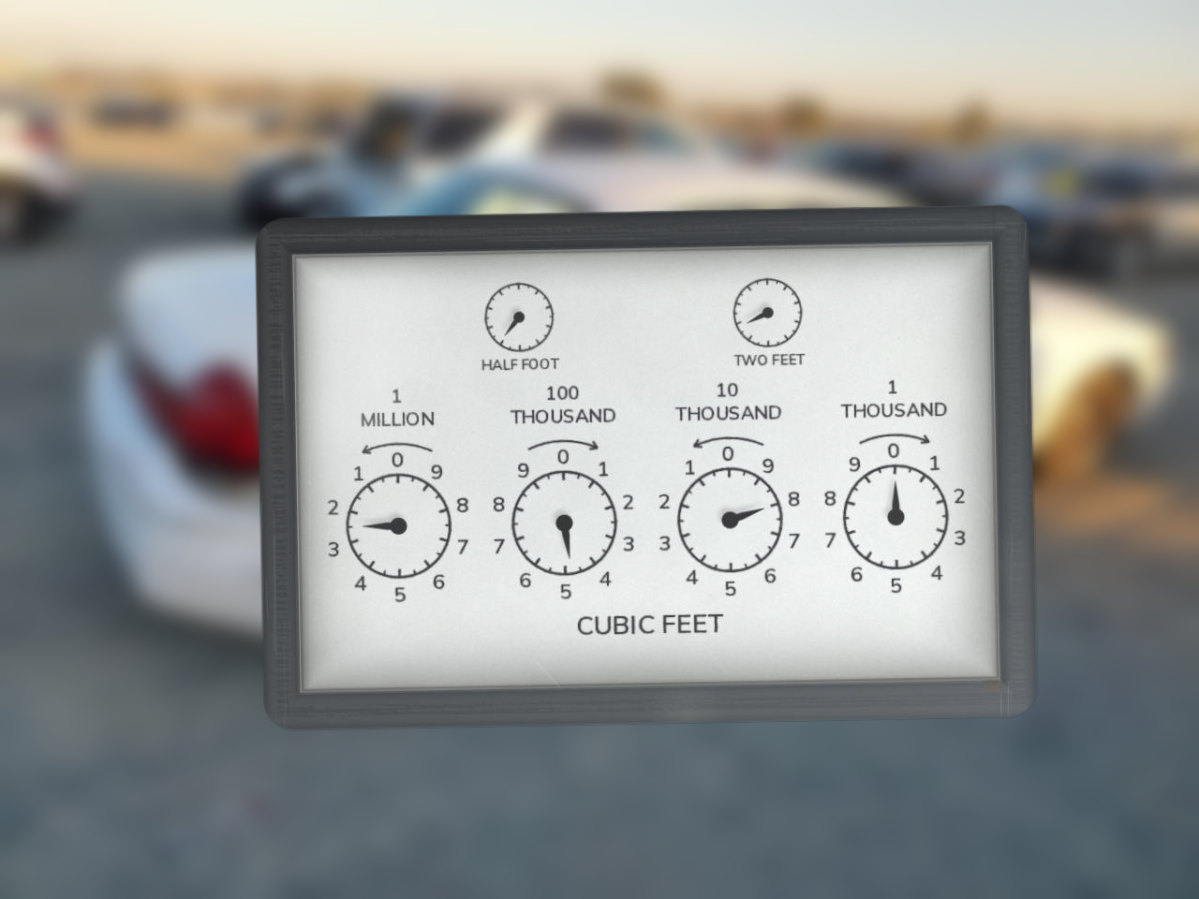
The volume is 248000; ft³
